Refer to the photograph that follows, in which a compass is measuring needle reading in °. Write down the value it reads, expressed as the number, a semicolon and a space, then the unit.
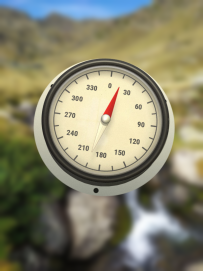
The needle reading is 15; °
